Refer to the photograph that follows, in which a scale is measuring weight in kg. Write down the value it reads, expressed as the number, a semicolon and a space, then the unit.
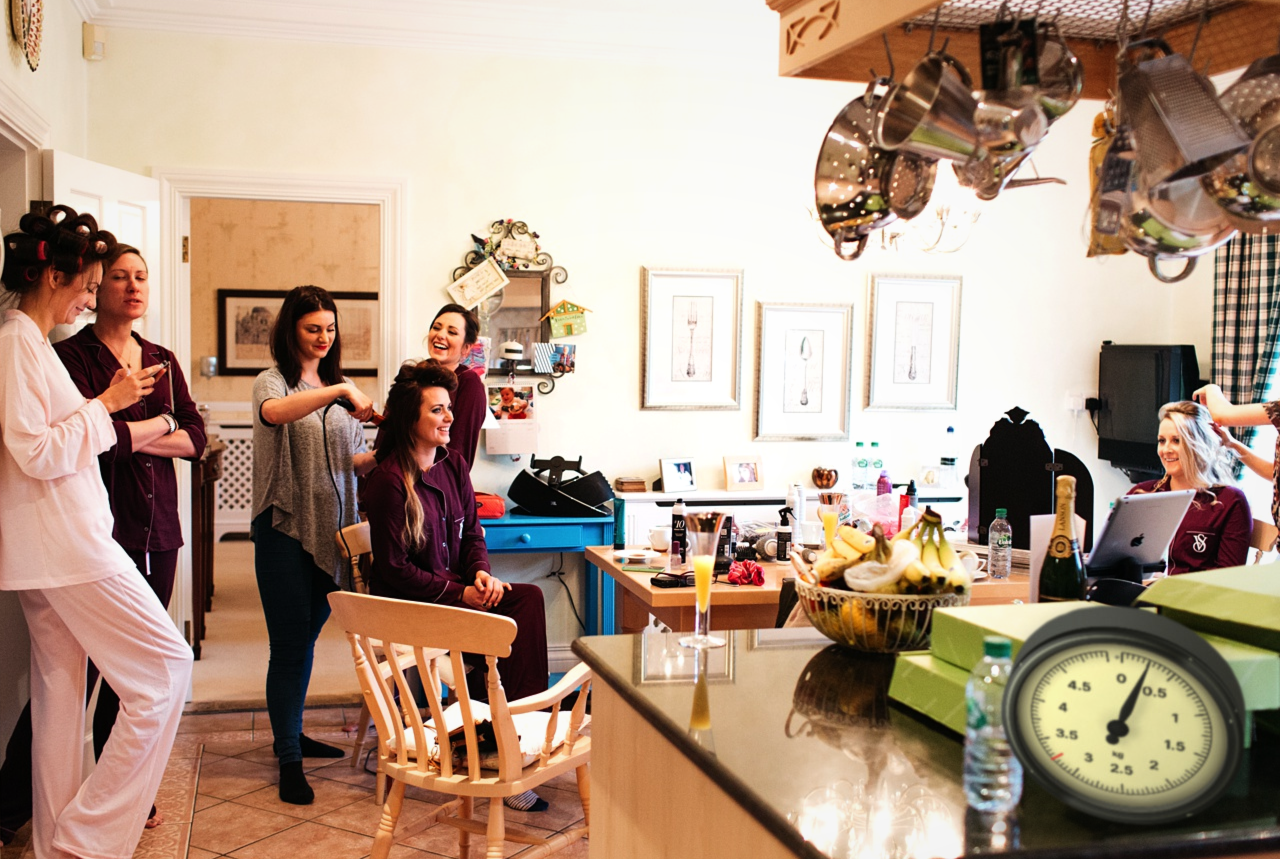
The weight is 0.25; kg
